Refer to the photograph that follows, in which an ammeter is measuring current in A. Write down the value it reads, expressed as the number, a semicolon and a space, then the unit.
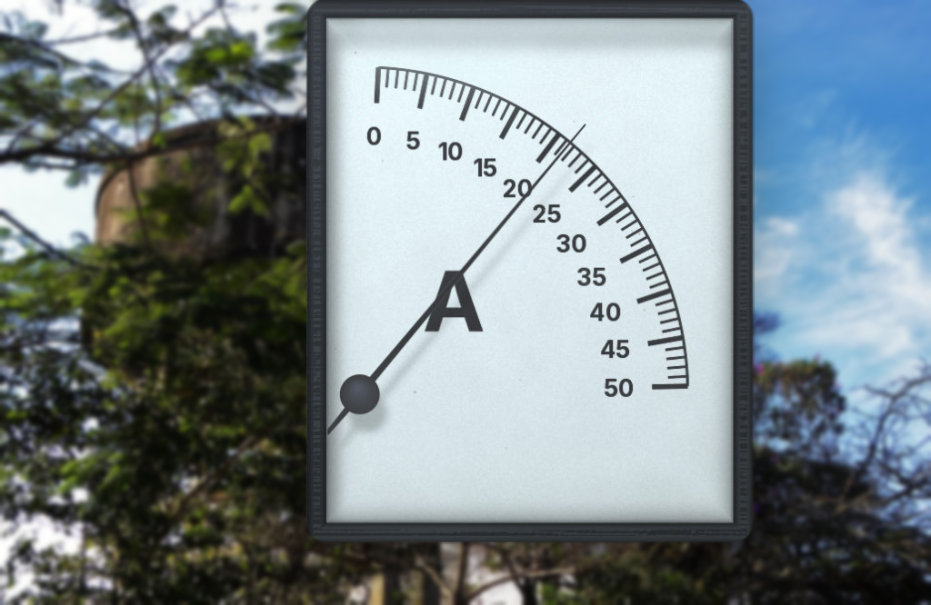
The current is 21.5; A
